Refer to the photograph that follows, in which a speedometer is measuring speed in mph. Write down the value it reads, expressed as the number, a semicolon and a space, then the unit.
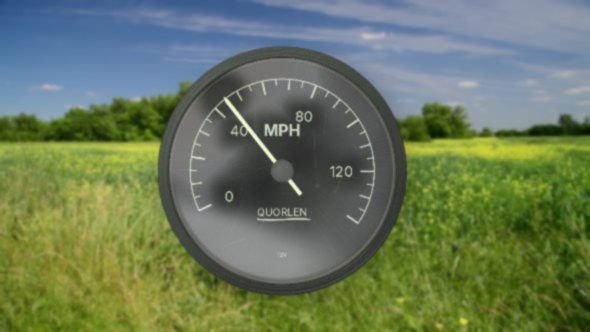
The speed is 45; mph
